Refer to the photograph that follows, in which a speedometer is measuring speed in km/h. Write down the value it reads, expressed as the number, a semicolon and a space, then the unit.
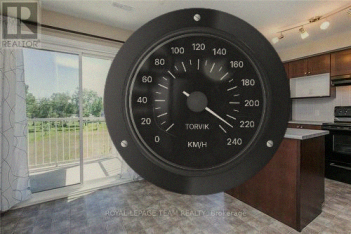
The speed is 230; km/h
